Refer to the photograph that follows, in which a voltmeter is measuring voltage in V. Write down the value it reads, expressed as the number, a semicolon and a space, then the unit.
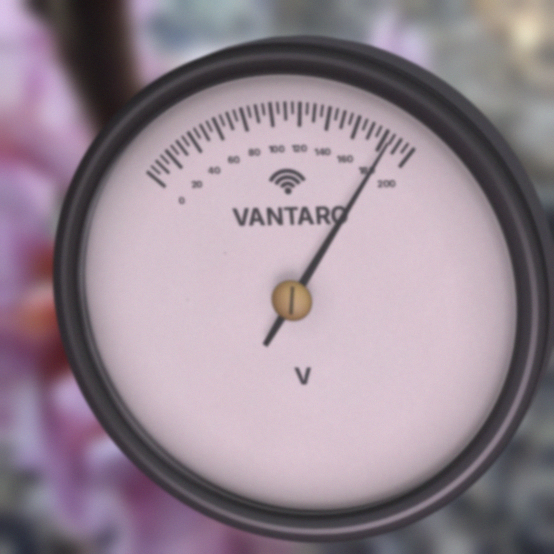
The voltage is 185; V
